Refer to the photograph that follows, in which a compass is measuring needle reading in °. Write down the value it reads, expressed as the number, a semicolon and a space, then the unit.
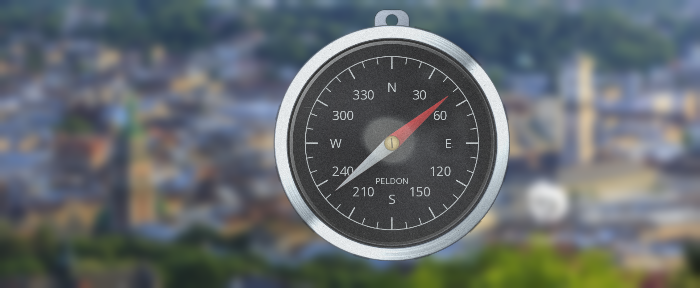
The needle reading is 50; °
